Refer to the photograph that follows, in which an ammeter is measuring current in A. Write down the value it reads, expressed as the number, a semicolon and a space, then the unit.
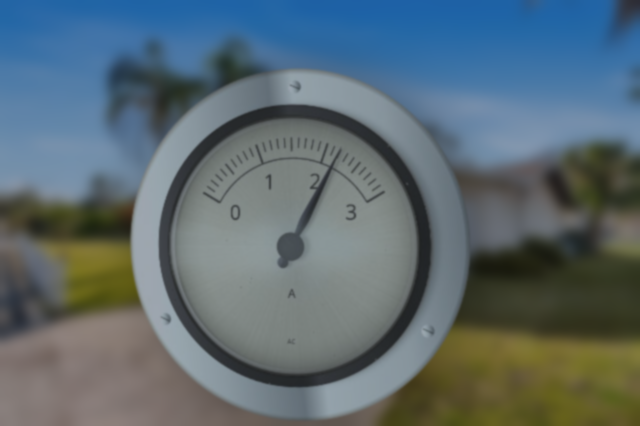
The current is 2.2; A
